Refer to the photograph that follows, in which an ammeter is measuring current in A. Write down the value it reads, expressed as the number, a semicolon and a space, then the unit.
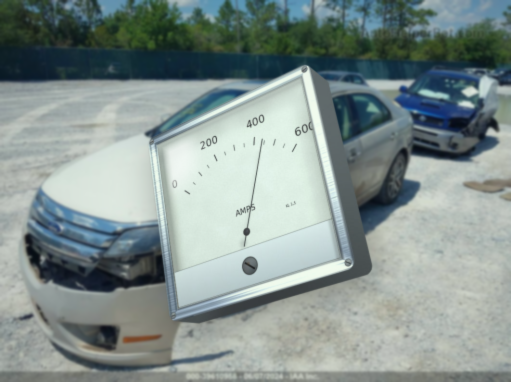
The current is 450; A
